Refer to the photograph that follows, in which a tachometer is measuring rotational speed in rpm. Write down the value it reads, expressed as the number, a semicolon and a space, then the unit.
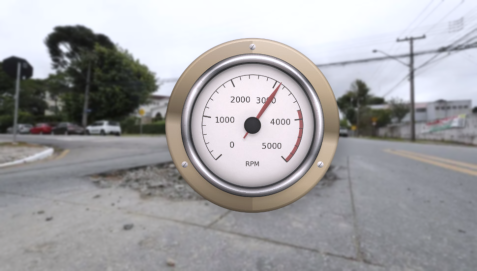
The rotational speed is 3100; rpm
